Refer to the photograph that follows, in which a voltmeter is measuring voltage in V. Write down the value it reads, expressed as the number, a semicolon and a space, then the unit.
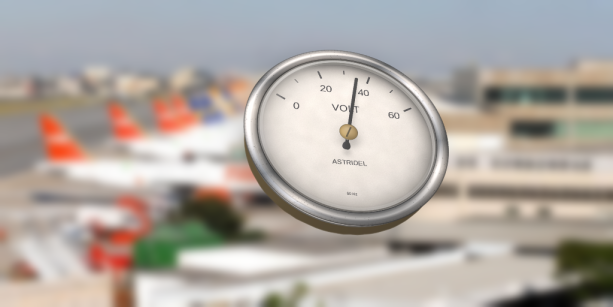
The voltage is 35; V
